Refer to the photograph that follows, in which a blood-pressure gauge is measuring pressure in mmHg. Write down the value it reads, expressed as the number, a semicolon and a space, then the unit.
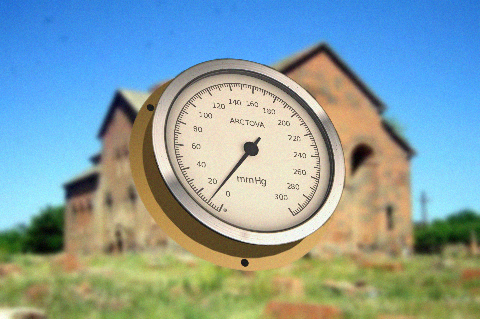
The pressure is 10; mmHg
